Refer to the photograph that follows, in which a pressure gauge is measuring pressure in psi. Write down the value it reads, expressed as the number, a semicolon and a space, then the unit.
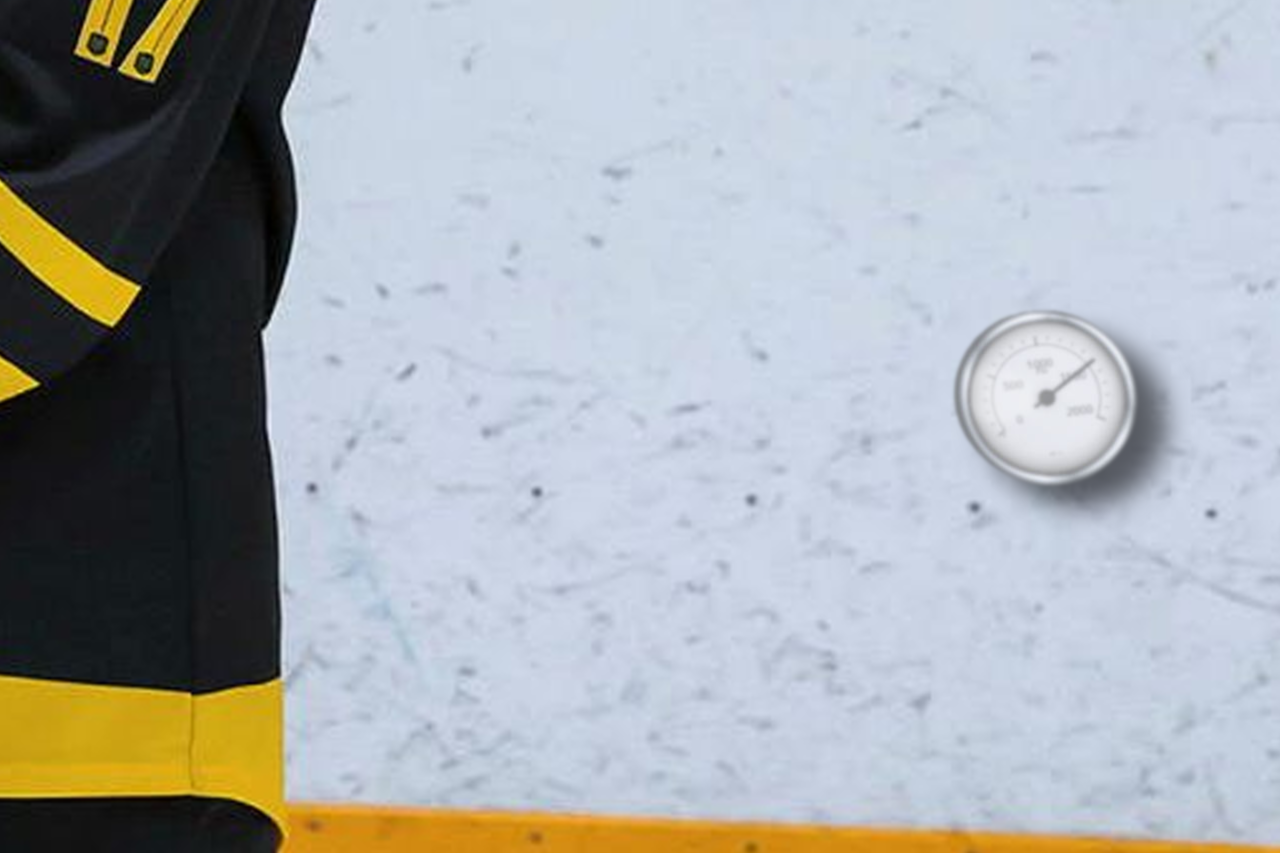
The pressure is 1500; psi
